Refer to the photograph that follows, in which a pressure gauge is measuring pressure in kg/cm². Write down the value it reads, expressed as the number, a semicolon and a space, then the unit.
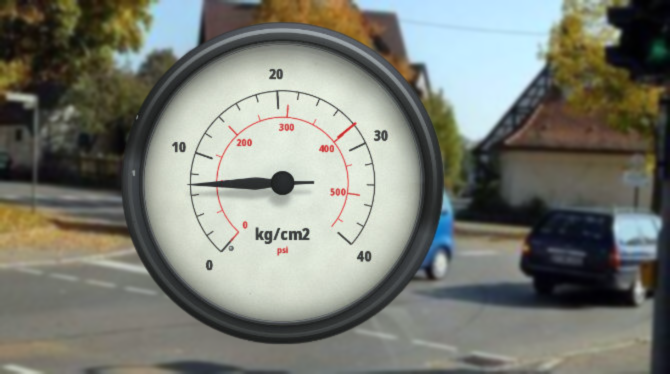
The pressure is 7; kg/cm²
